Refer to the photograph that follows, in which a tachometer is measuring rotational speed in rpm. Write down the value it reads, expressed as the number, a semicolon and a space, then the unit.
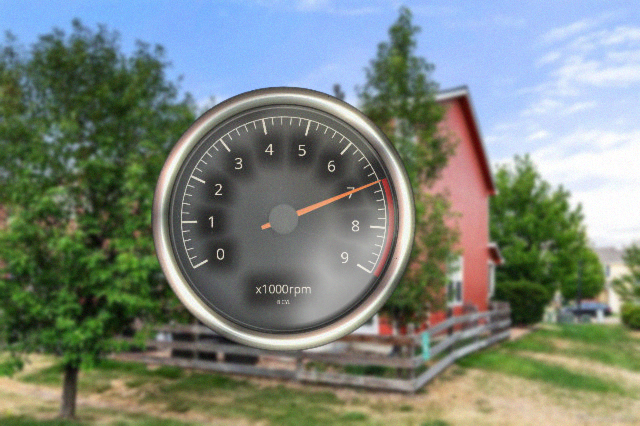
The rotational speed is 7000; rpm
